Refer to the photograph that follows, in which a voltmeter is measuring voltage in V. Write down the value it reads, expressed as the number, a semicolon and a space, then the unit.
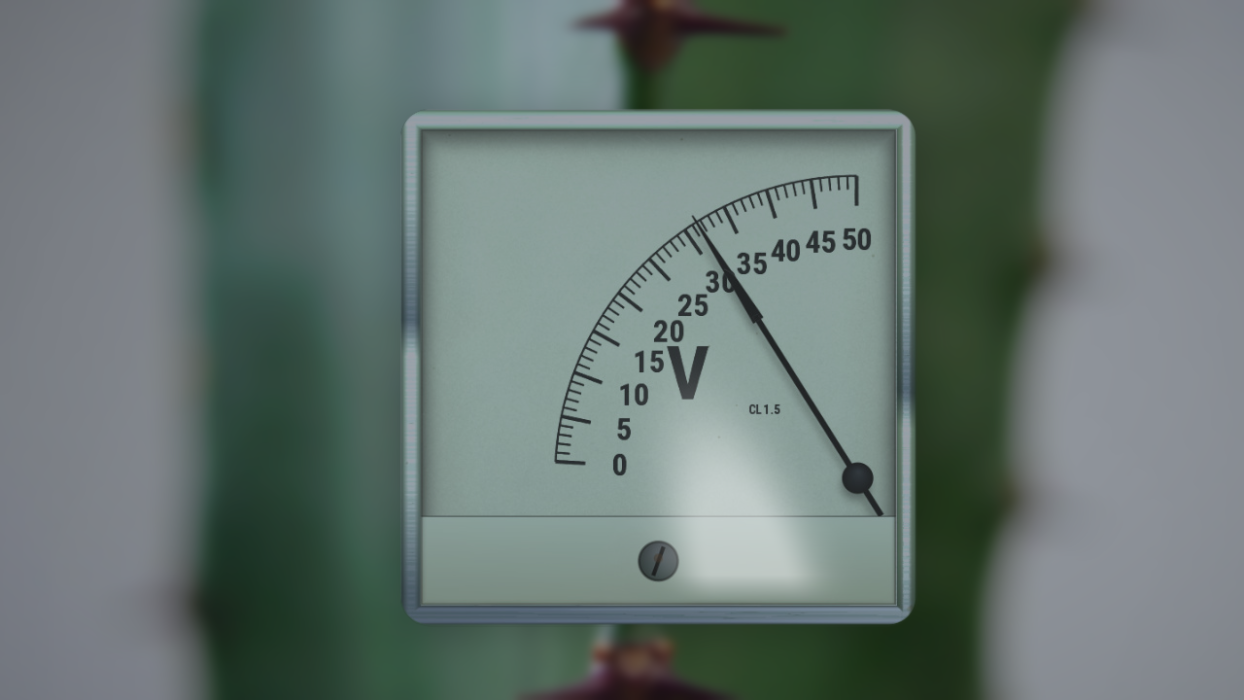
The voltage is 31.5; V
